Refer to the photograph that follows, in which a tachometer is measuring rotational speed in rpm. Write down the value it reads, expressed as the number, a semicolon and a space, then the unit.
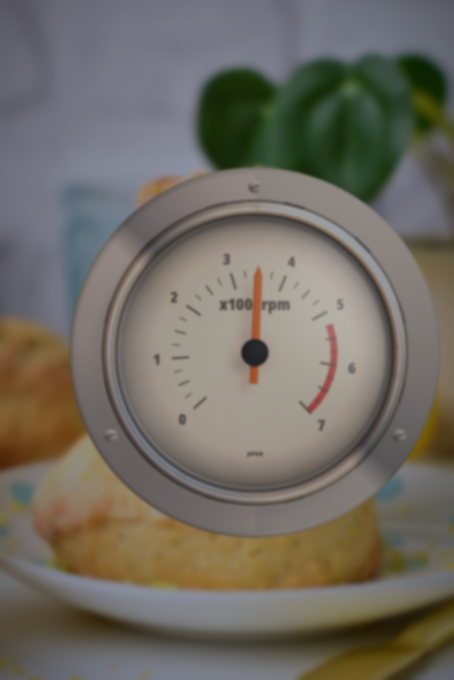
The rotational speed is 3500; rpm
